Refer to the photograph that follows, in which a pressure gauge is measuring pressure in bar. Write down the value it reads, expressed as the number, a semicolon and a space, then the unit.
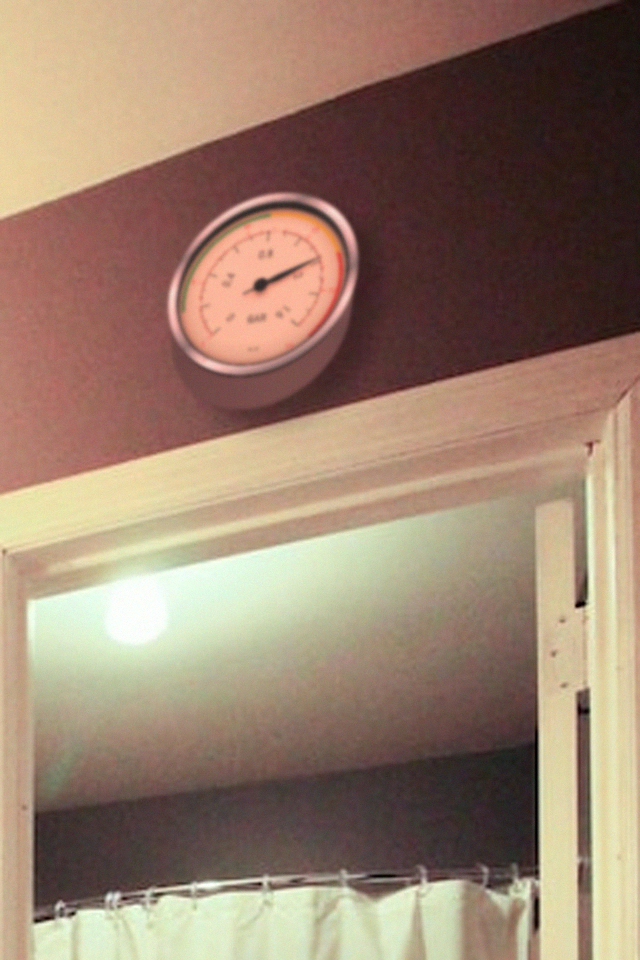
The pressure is 1.2; bar
